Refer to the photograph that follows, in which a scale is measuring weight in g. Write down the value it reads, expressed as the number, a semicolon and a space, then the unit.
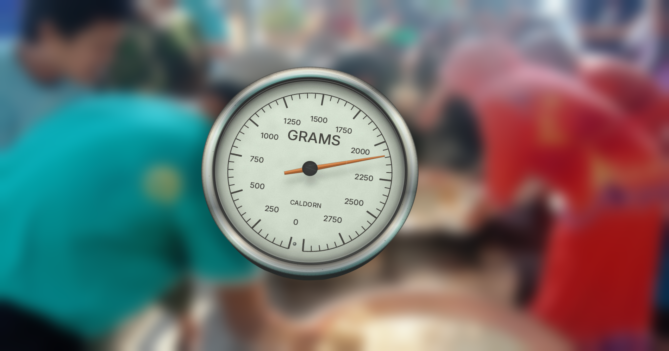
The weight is 2100; g
